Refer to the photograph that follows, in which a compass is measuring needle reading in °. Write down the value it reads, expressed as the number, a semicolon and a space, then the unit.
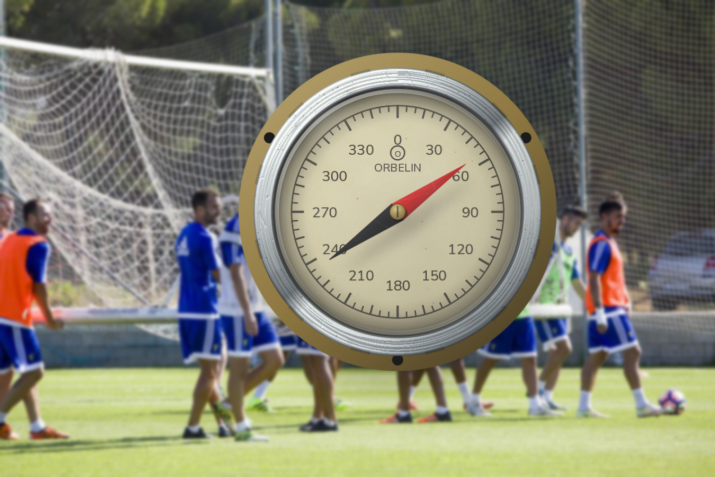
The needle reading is 55; °
